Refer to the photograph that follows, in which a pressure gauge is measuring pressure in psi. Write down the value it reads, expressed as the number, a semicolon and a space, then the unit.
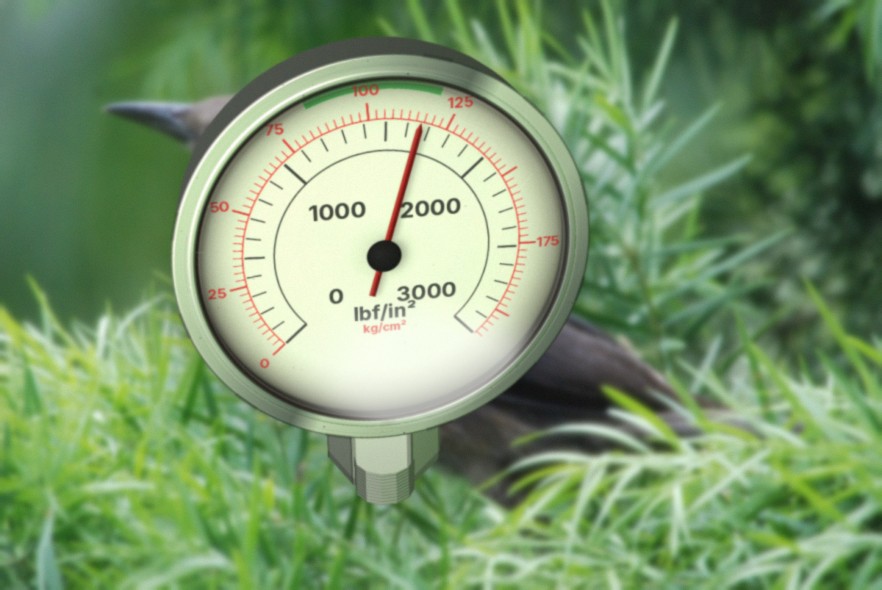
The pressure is 1650; psi
